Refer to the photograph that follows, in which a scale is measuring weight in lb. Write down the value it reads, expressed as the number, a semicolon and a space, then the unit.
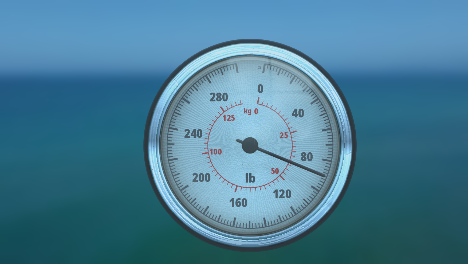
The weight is 90; lb
